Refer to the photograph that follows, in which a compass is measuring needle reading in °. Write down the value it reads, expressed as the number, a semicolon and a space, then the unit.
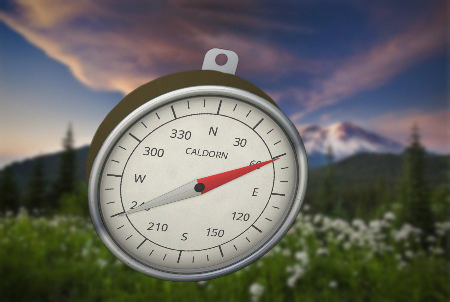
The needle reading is 60; °
